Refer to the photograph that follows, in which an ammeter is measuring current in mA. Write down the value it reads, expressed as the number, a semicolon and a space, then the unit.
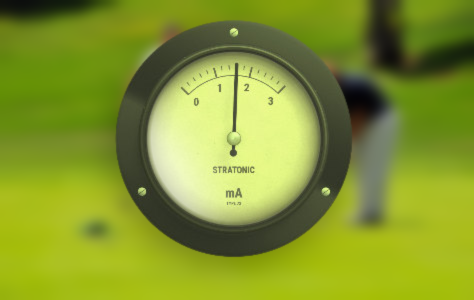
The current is 1.6; mA
